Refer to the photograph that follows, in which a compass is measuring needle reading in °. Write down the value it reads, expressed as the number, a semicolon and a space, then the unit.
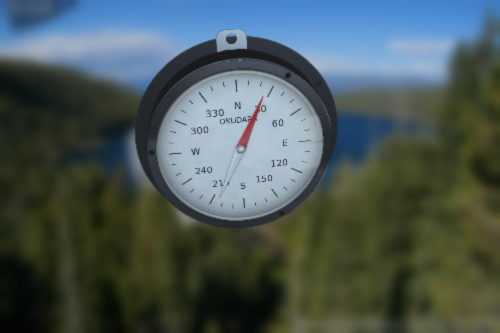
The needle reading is 25; °
